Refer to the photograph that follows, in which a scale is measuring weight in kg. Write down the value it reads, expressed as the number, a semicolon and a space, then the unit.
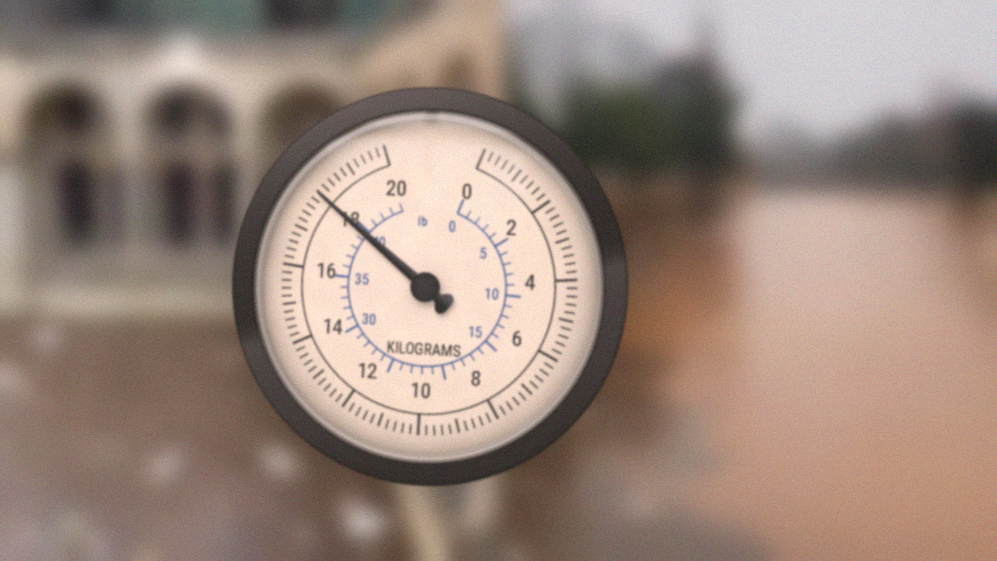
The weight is 18; kg
